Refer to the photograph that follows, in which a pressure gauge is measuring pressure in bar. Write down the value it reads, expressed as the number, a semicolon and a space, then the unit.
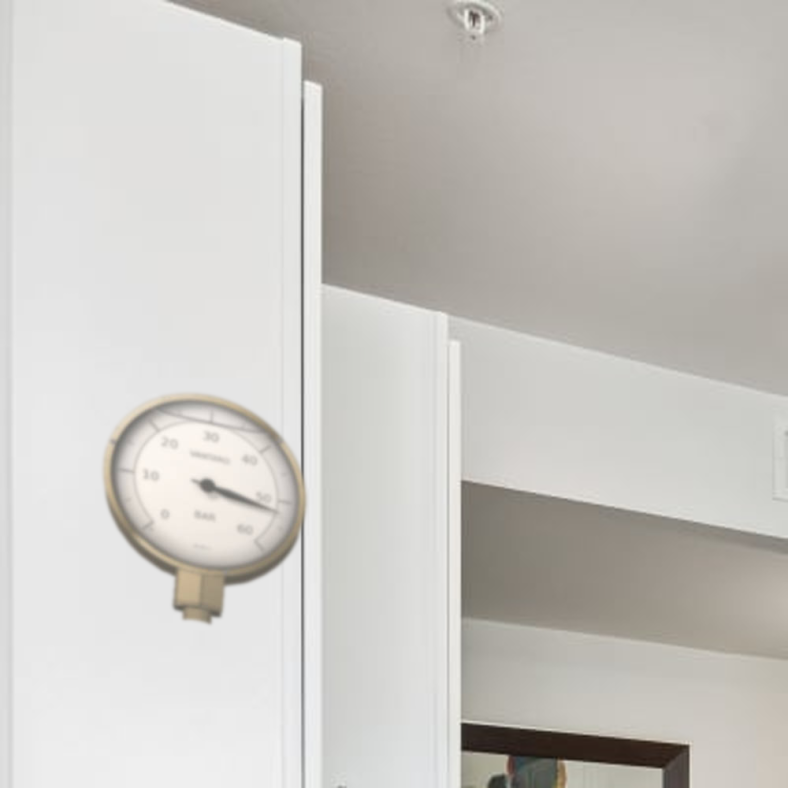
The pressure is 52.5; bar
